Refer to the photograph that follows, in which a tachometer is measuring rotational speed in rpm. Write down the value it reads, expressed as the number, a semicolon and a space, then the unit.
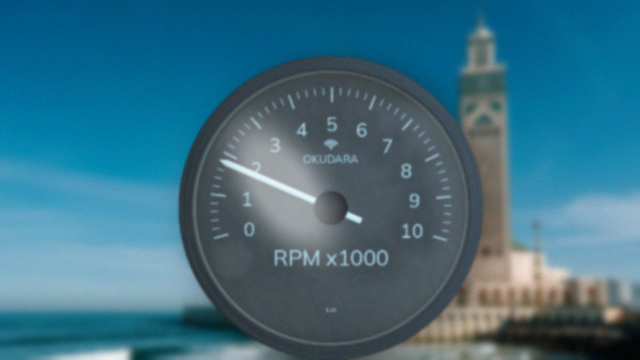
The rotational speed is 1800; rpm
